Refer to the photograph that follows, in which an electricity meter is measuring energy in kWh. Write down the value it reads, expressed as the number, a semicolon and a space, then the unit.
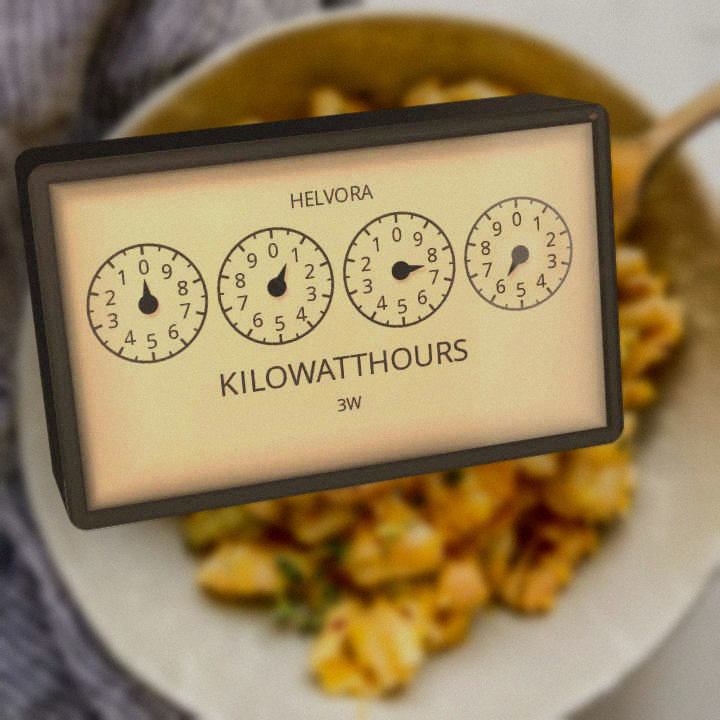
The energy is 76; kWh
